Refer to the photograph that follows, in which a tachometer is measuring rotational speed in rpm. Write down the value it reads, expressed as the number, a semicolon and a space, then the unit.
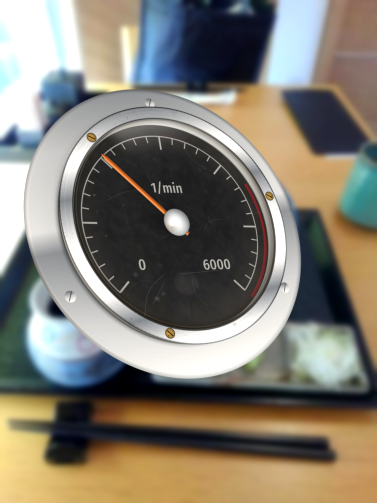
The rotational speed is 2000; rpm
